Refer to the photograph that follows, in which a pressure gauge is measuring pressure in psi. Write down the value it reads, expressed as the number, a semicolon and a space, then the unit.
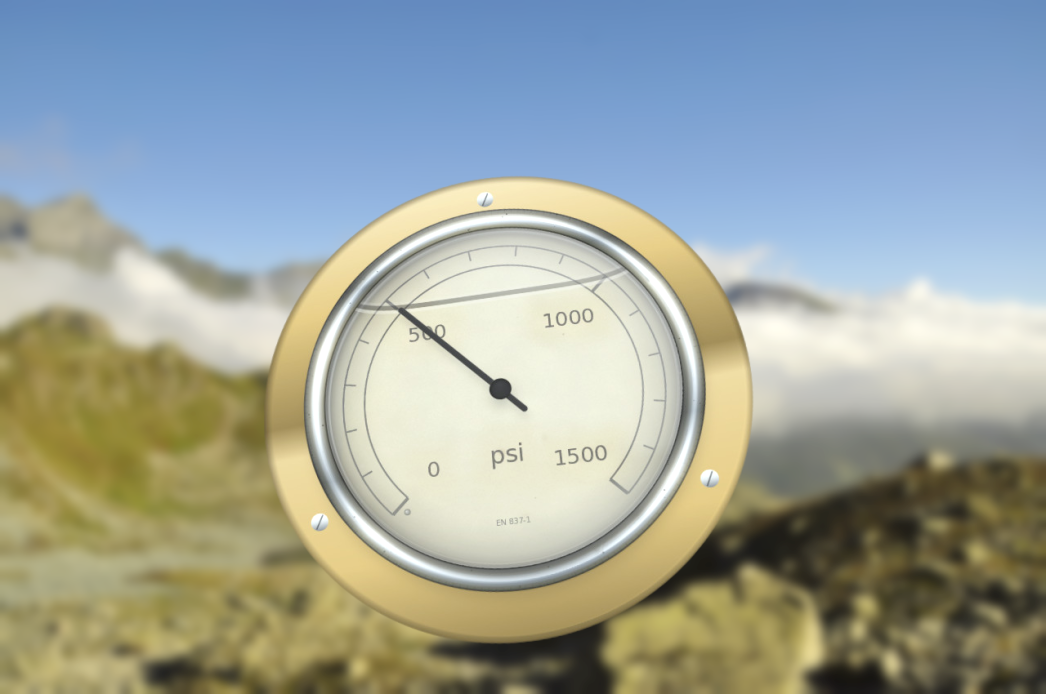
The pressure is 500; psi
